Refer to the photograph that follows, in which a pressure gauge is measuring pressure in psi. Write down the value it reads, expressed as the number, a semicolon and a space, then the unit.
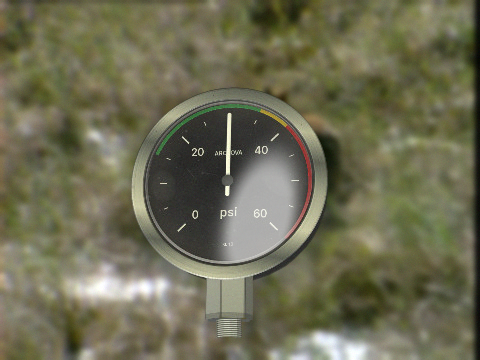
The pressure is 30; psi
